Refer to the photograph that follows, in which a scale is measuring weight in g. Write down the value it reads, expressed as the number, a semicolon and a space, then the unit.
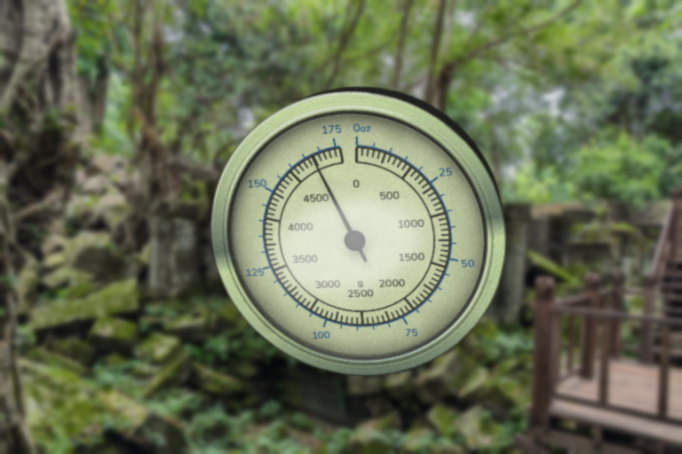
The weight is 4750; g
